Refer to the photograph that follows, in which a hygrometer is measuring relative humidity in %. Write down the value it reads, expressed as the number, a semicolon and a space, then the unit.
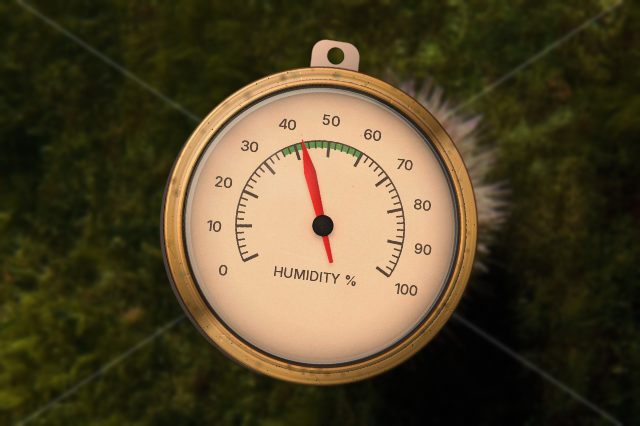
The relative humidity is 42; %
